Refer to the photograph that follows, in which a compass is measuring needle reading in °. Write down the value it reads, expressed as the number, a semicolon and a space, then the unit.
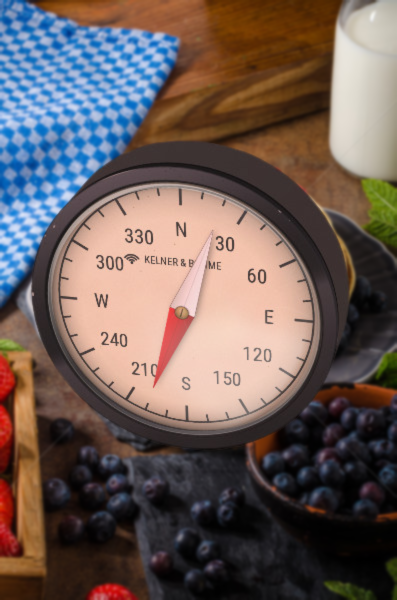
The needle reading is 200; °
